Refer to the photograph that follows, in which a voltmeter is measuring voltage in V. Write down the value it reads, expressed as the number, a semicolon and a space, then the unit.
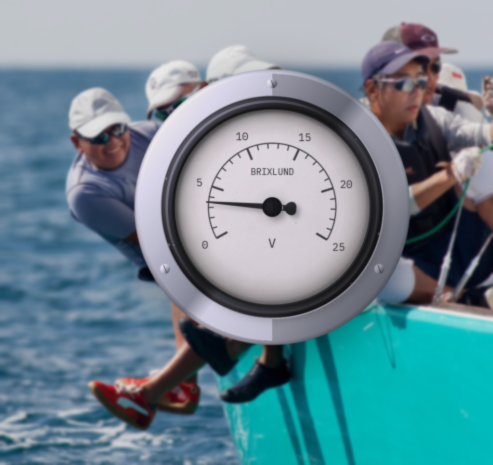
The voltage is 3.5; V
